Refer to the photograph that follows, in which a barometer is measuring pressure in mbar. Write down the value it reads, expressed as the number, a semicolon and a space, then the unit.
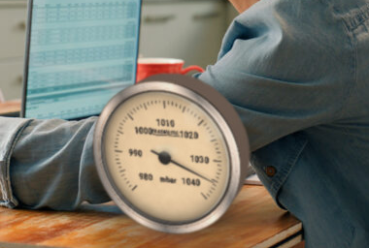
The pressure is 1035; mbar
